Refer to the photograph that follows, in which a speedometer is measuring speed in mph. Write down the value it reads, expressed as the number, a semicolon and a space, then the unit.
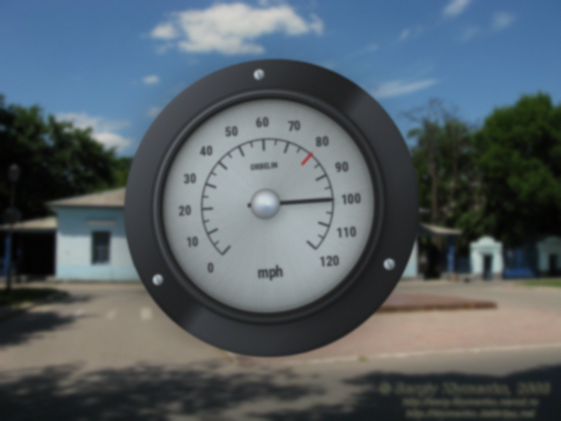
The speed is 100; mph
